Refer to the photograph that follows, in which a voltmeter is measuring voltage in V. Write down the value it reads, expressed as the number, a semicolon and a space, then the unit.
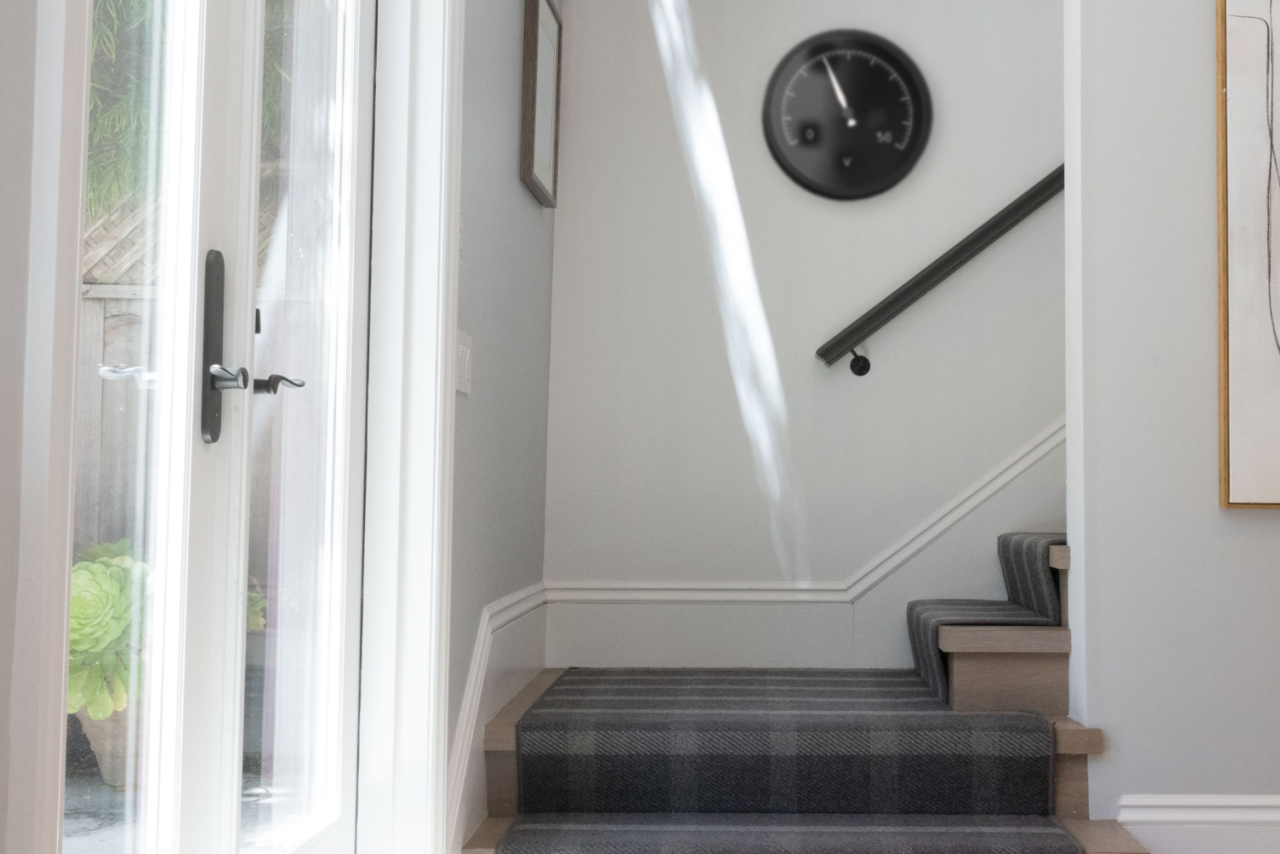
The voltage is 20; V
